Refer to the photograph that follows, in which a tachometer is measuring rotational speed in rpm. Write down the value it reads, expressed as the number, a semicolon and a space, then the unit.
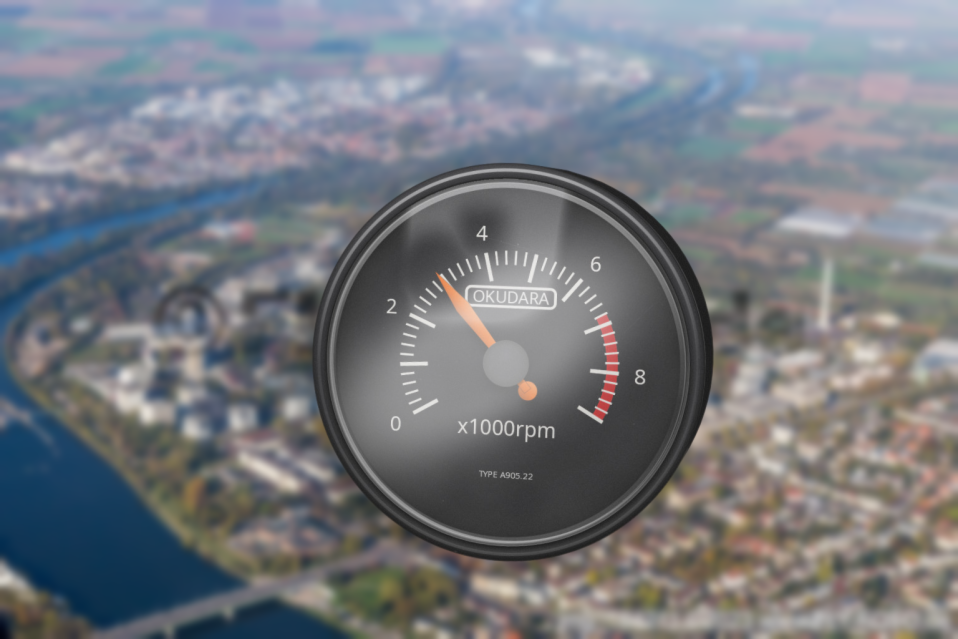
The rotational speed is 3000; rpm
